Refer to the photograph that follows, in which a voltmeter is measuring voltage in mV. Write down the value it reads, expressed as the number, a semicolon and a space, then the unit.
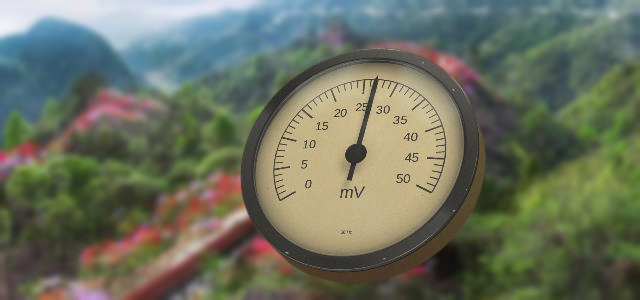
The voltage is 27; mV
